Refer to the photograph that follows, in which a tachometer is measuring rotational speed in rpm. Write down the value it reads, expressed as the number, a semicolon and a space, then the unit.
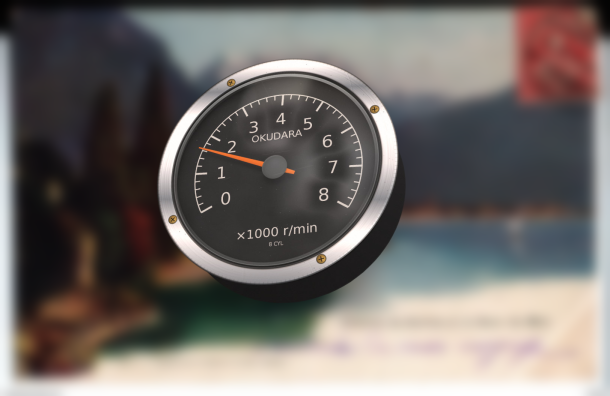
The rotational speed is 1600; rpm
